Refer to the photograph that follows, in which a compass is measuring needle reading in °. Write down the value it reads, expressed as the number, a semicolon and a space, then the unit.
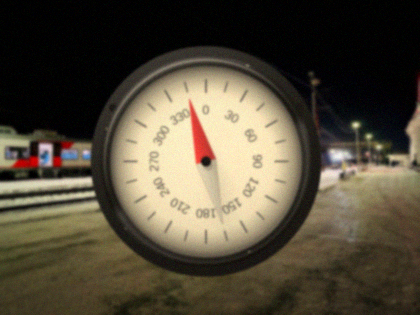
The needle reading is 345; °
